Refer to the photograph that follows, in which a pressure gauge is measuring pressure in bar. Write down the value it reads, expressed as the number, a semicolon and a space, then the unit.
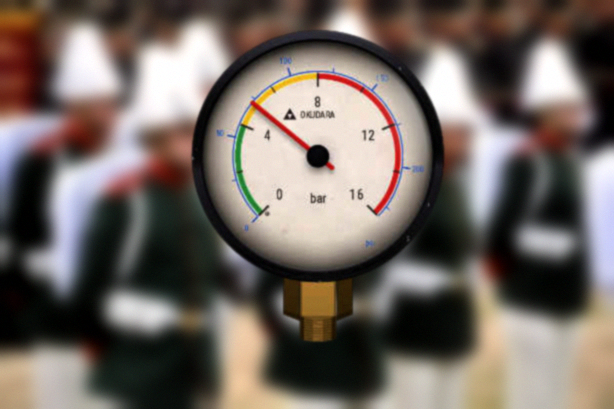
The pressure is 5; bar
